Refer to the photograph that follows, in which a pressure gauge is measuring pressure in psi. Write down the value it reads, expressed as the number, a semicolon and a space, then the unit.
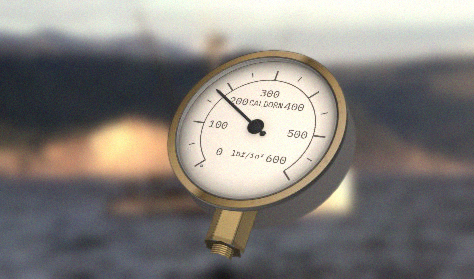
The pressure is 175; psi
